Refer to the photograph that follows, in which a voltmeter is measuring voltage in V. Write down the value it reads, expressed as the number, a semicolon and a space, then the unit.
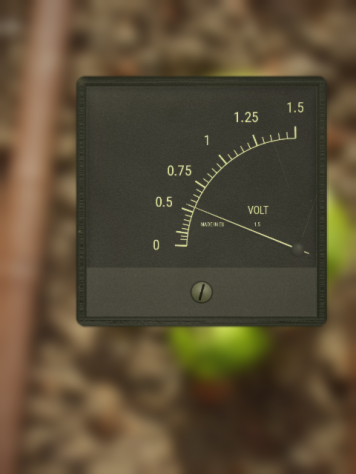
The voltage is 0.55; V
